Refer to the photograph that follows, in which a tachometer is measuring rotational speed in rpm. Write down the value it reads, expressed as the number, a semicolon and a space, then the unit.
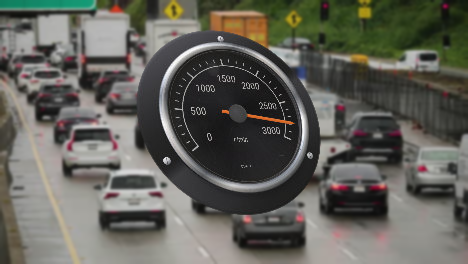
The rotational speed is 2800; rpm
